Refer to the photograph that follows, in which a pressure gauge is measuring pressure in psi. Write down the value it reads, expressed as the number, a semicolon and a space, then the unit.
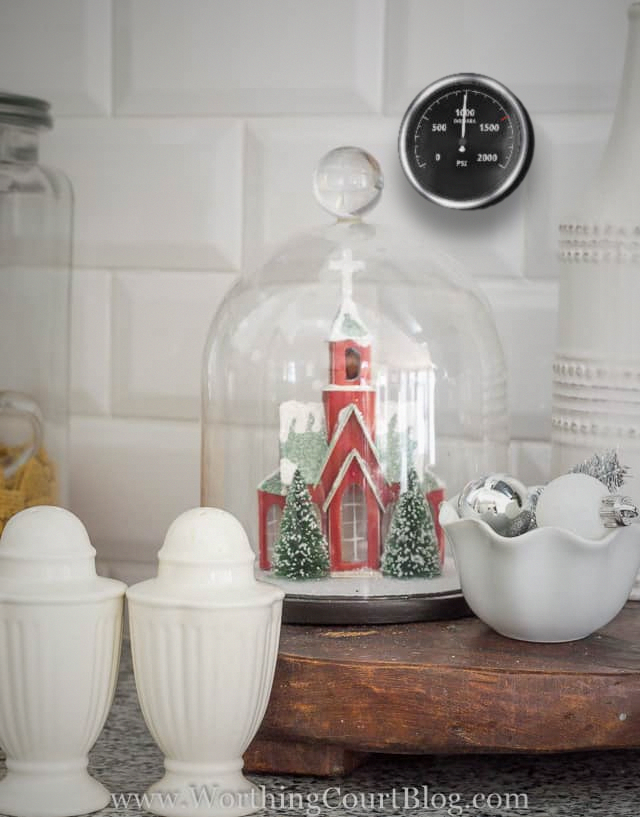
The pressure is 1000; psi
